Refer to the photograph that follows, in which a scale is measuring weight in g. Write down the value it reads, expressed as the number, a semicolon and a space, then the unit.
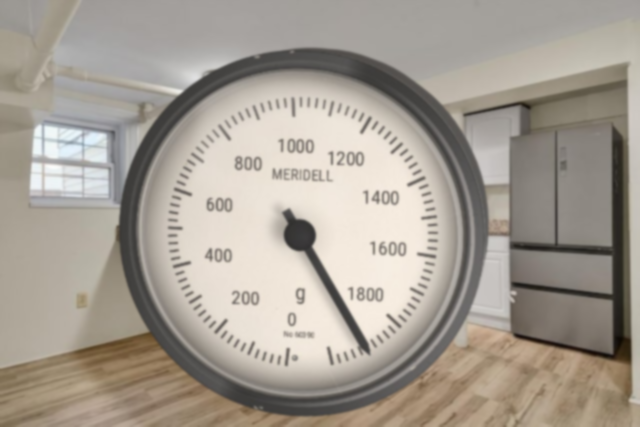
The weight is 1900; g
